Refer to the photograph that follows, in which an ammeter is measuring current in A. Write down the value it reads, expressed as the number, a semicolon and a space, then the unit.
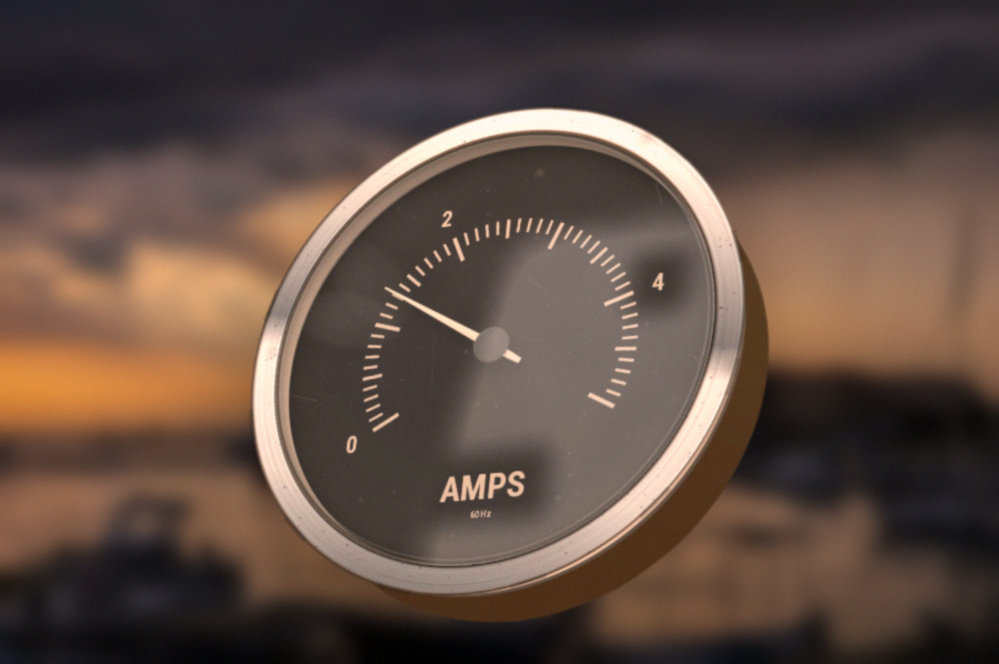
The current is 1.3; A
